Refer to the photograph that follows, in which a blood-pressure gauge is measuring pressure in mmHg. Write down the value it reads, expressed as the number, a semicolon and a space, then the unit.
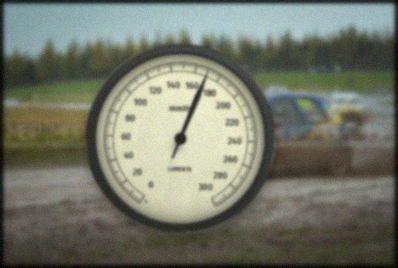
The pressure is 170; mmHg
